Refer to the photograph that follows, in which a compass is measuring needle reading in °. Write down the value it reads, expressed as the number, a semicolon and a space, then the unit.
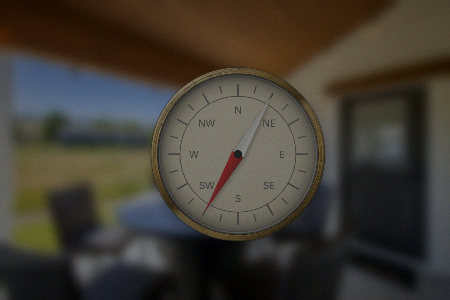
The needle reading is 210; °
